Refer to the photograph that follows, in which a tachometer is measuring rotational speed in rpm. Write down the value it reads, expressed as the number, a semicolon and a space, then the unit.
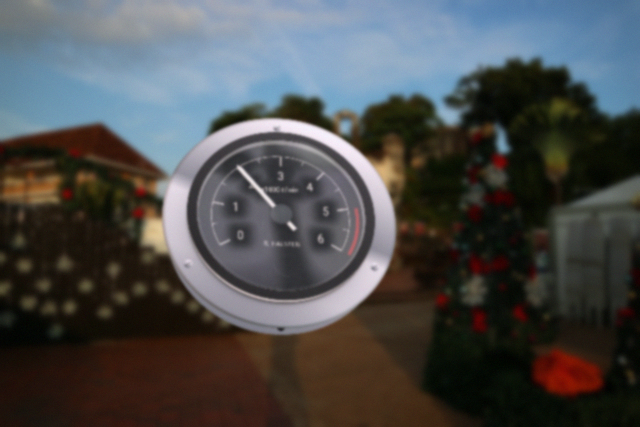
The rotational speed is 2000; rpm
